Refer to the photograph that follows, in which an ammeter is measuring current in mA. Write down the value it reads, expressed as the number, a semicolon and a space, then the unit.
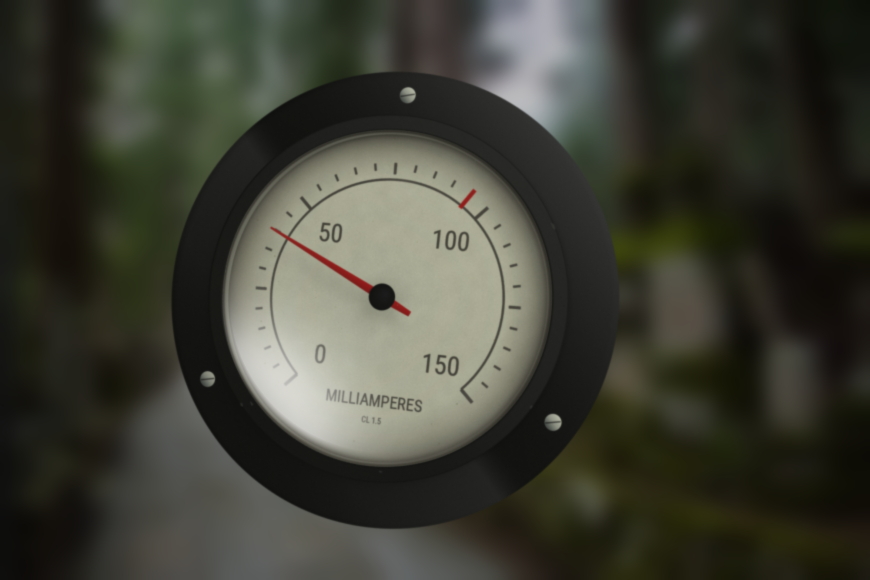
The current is 40; mA
